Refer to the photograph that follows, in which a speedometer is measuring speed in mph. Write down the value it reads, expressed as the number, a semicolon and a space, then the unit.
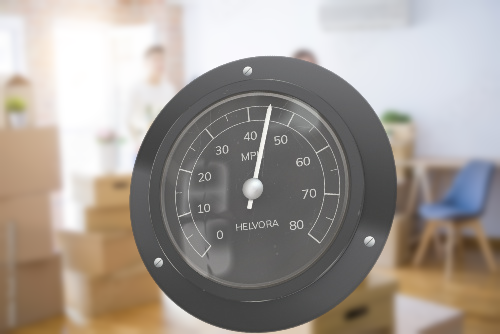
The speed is 45; mph
